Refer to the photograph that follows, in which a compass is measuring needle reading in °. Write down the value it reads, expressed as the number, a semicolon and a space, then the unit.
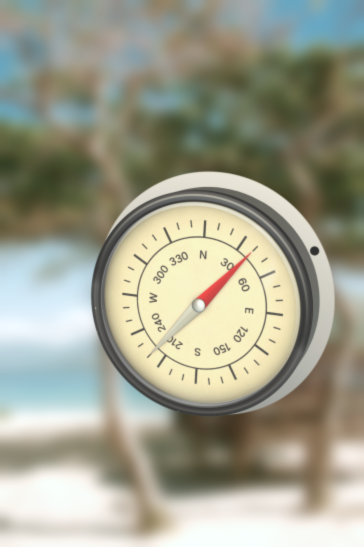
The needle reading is 40; °
